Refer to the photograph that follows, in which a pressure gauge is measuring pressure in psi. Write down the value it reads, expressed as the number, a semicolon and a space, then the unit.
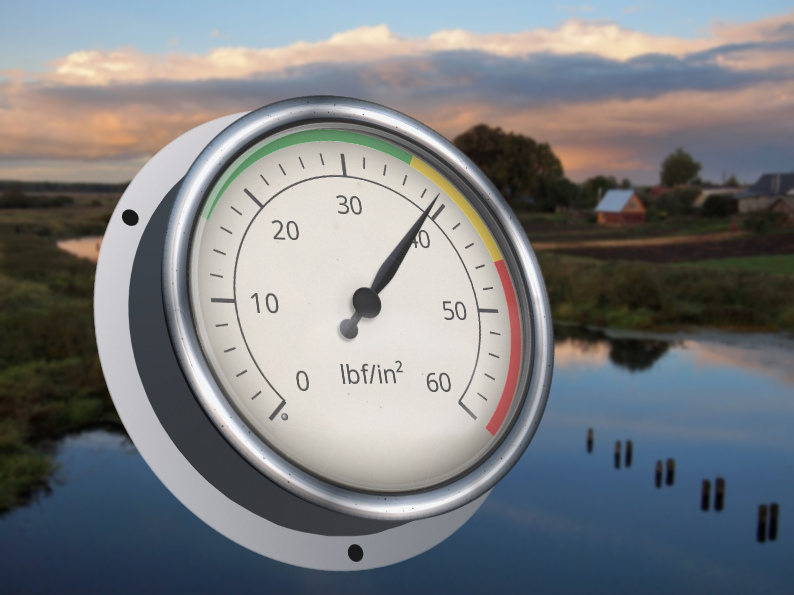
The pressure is 39; psi
